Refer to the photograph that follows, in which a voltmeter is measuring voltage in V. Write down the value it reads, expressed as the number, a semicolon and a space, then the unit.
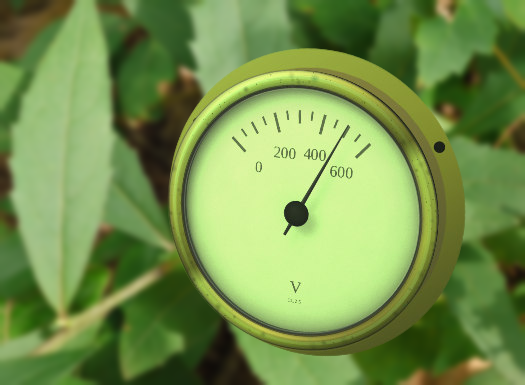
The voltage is 500; V
